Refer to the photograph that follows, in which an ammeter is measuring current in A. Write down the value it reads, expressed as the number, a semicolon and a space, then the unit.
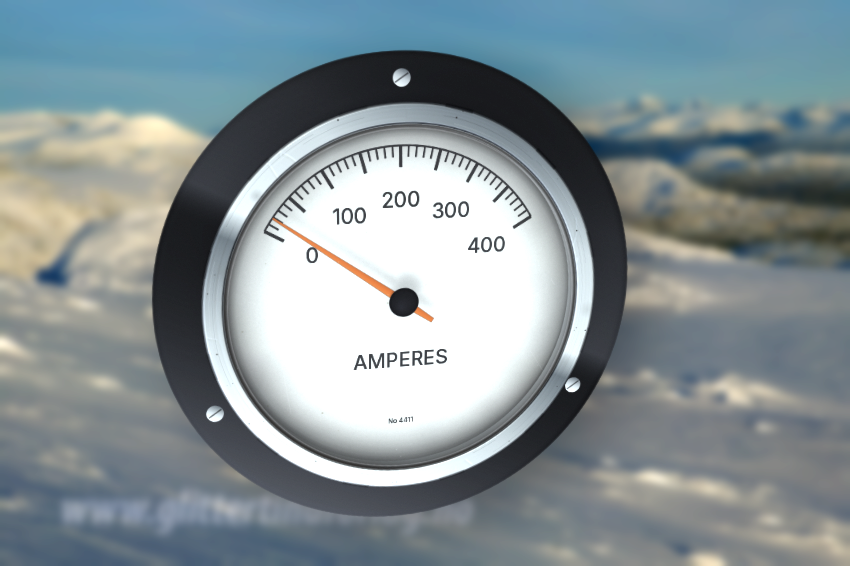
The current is 20; A
